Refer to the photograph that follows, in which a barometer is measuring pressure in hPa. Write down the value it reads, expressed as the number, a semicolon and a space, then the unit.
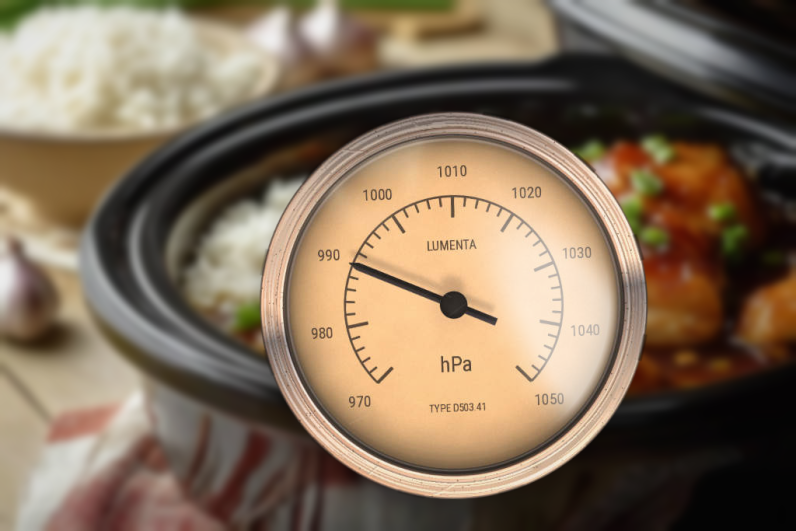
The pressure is 990; hPa
